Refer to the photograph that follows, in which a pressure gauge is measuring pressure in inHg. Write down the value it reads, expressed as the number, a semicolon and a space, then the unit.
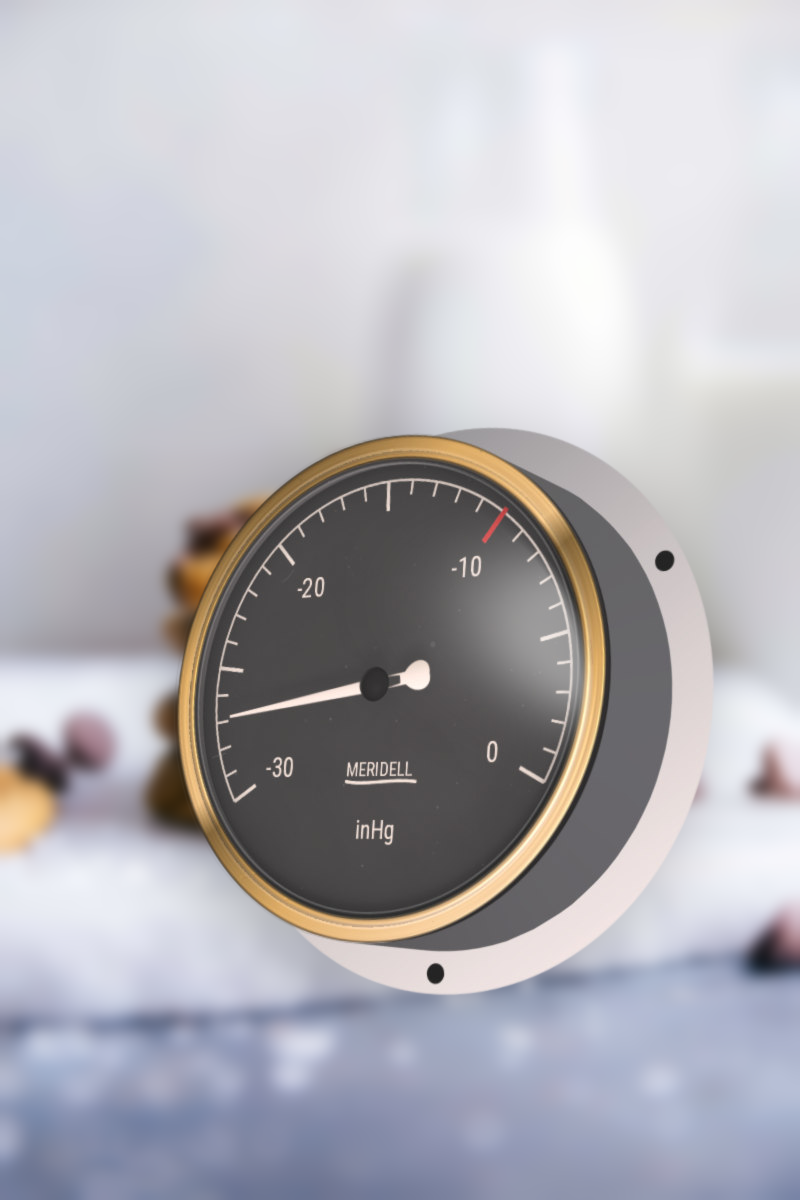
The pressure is -27; inHg
